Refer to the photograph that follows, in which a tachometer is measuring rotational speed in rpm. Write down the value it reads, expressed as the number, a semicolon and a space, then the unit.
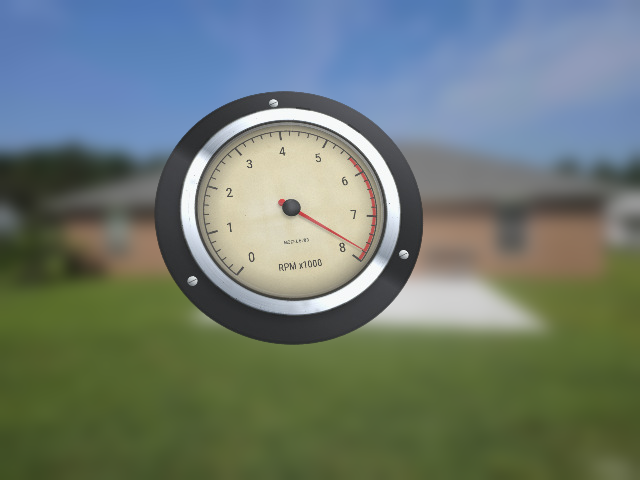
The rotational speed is 7800; rpm
